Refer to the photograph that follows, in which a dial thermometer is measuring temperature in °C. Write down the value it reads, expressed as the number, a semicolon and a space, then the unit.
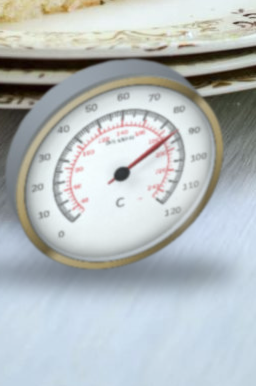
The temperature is 85; °C
